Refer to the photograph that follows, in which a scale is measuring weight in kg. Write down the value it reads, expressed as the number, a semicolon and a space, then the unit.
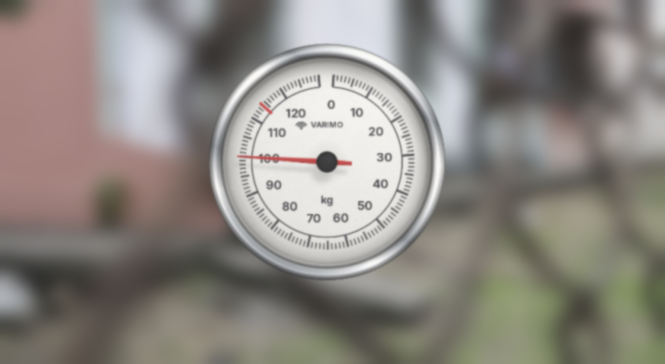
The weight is 100; kg
